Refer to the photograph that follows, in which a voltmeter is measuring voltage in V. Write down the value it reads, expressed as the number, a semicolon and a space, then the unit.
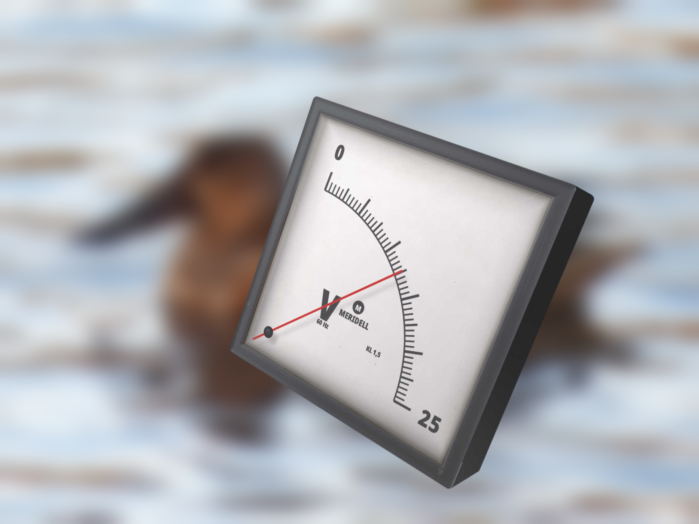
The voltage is 12.5; V
